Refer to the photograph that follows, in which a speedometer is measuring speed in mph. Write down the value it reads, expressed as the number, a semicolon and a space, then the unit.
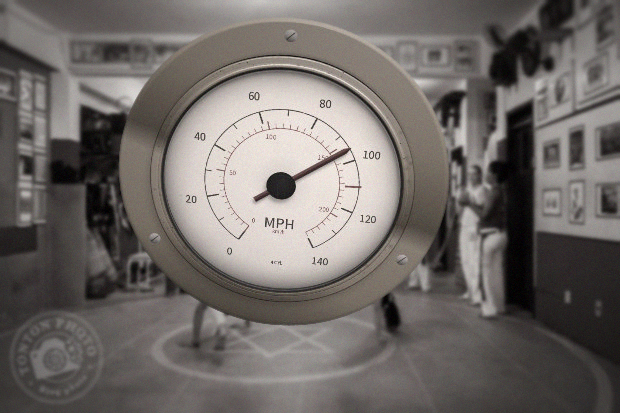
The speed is 95; mph
